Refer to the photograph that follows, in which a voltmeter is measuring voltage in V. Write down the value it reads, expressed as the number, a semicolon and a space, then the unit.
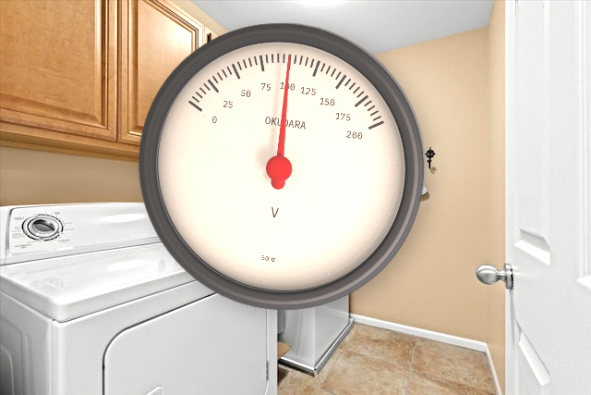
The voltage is 100; V
